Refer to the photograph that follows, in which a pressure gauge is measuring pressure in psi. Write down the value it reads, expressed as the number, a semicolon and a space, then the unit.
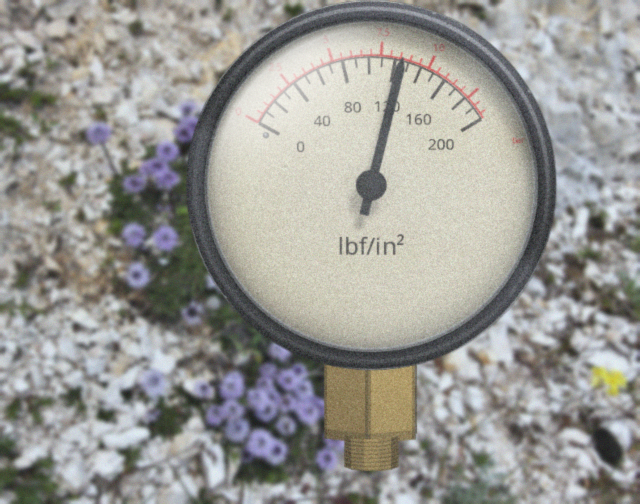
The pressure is 125; psi
